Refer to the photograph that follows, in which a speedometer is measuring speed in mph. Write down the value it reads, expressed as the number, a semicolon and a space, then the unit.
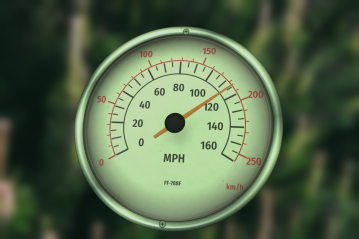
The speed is 115; mph
